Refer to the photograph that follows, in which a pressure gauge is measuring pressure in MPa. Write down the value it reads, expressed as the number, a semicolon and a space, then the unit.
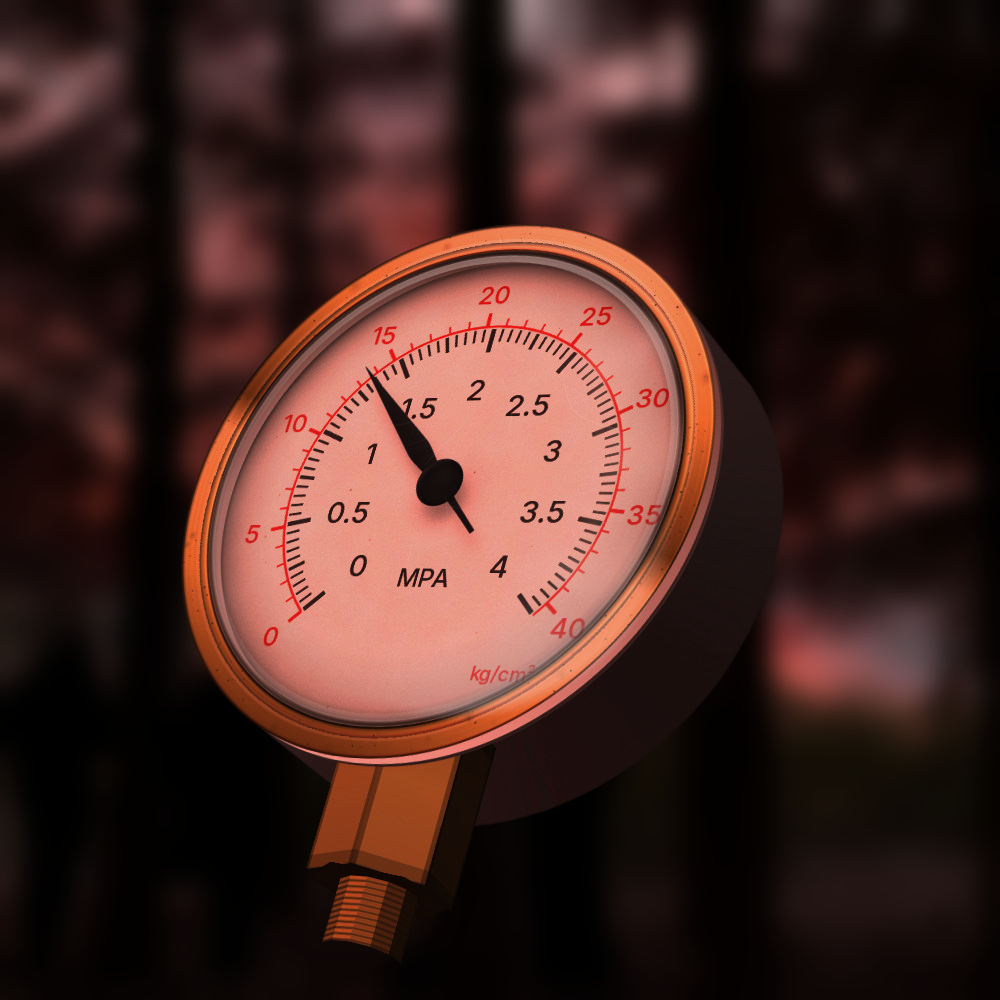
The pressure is 1.35; MPa
